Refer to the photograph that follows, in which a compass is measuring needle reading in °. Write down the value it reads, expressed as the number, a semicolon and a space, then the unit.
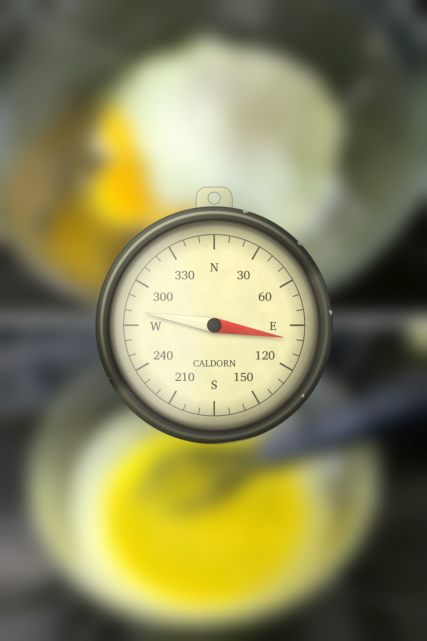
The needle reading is 100; °
